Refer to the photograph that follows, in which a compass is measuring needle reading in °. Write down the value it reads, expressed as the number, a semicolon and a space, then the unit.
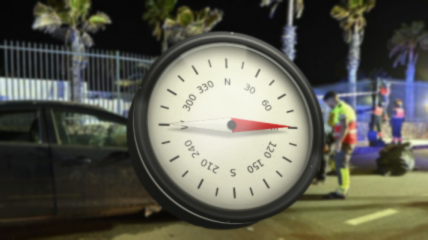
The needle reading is 90; °
